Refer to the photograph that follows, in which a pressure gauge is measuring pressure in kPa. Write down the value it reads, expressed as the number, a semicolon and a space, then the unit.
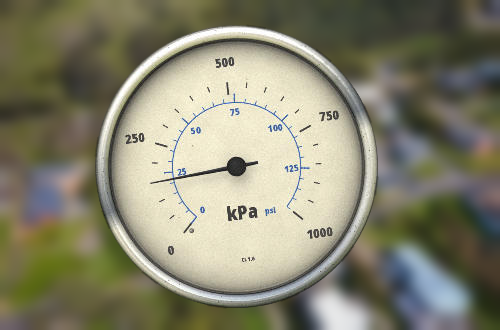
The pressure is 150; kPa
